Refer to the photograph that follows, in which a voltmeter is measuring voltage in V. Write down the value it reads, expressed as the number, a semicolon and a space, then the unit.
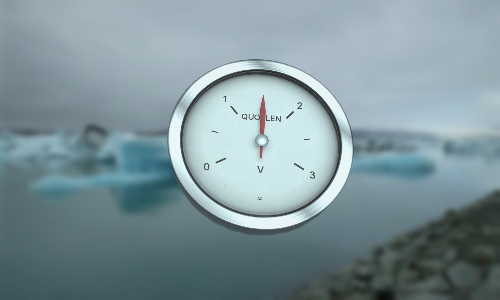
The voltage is 1.5; V
